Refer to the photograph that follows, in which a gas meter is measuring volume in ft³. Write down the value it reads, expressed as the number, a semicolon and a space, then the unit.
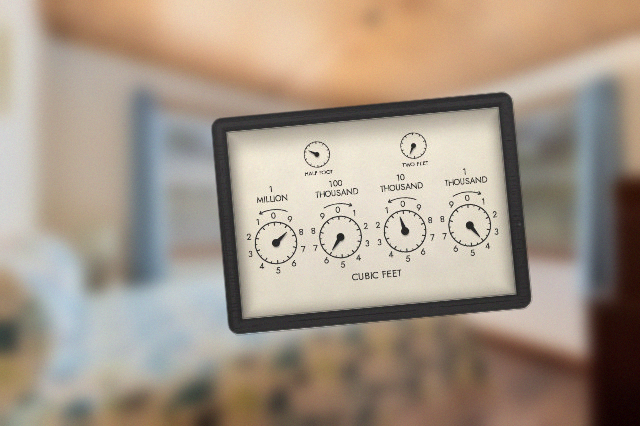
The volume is 860400; ft³
